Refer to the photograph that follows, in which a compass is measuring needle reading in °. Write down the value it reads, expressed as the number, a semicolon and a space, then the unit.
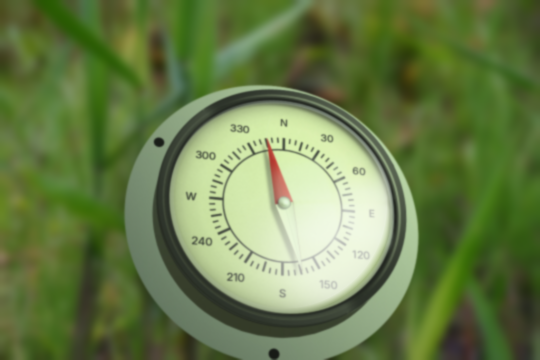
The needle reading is 345; °
